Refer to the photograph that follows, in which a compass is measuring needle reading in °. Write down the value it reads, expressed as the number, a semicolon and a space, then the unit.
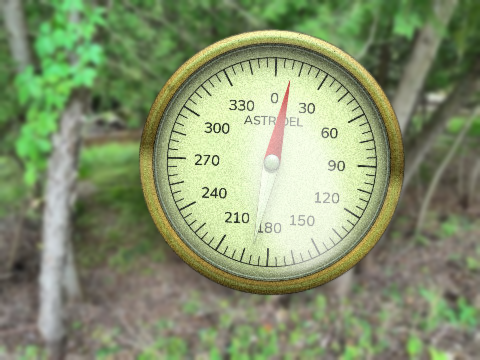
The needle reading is 10; °
